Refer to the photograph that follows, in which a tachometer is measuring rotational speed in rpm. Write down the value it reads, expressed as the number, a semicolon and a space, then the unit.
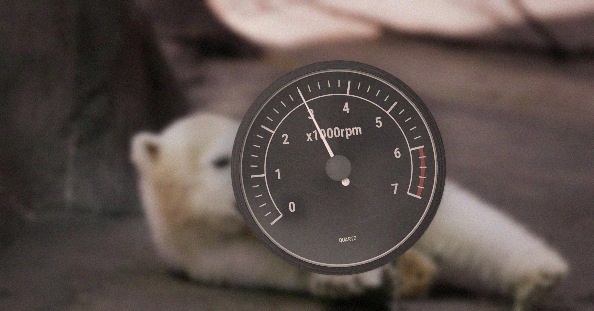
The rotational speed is 3000; rpm
